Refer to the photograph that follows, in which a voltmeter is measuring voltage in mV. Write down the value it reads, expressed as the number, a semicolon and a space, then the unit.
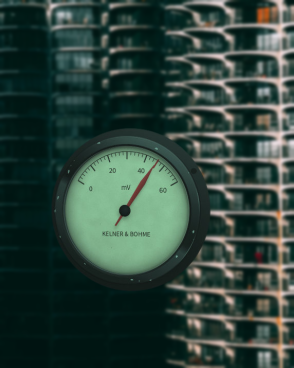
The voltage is 46; mV
